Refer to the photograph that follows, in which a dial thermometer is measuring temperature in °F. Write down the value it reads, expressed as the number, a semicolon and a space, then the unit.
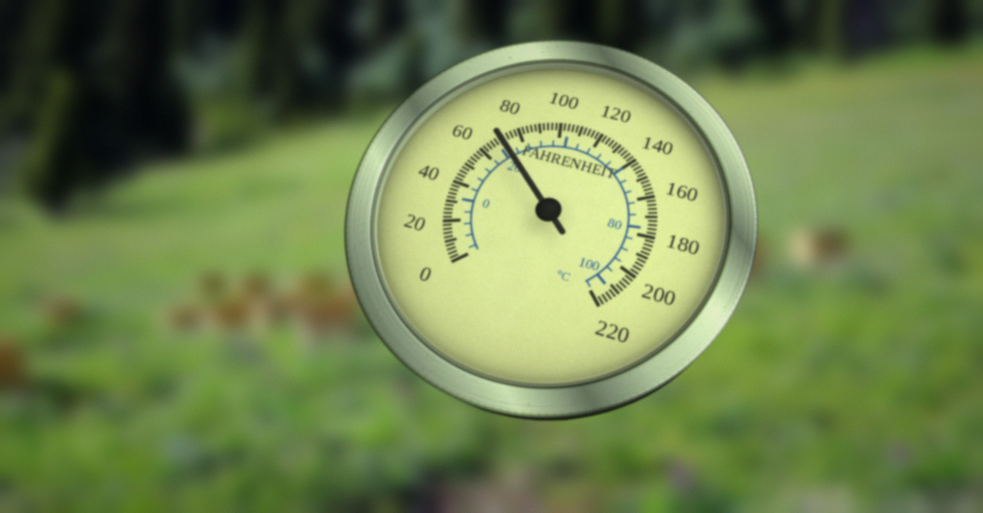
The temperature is 70; °F
